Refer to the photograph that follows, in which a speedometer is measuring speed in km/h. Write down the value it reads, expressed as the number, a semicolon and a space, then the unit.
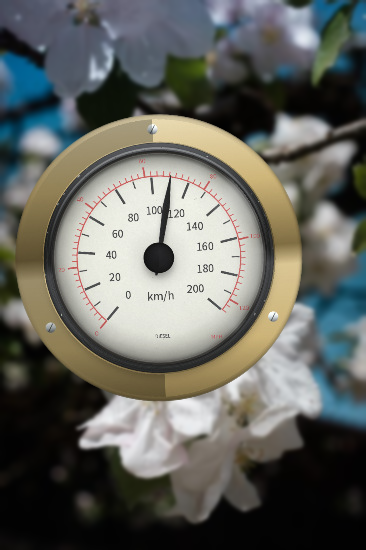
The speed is 110; km/h
